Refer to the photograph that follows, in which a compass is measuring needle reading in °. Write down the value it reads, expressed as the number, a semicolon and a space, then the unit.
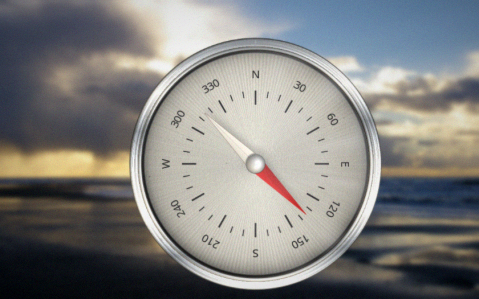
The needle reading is 135; °
